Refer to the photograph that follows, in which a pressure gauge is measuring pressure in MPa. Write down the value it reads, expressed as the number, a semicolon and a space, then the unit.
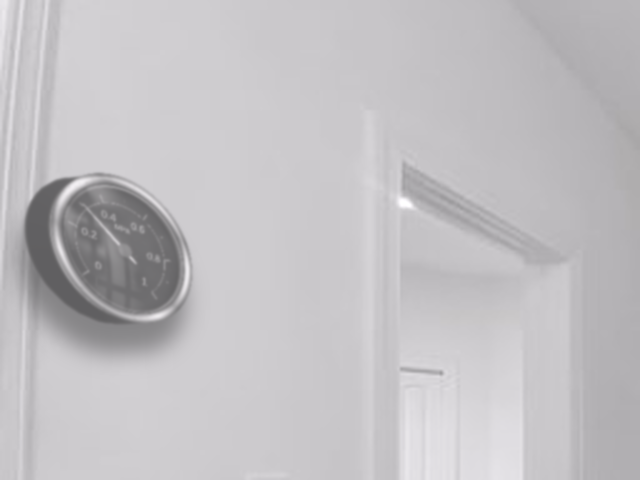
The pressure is 0.3; MPa
